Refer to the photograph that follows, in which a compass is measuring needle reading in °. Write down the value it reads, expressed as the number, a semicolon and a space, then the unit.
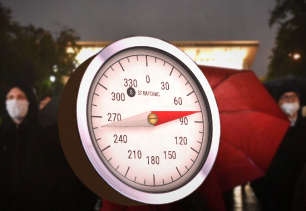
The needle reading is 80; °
